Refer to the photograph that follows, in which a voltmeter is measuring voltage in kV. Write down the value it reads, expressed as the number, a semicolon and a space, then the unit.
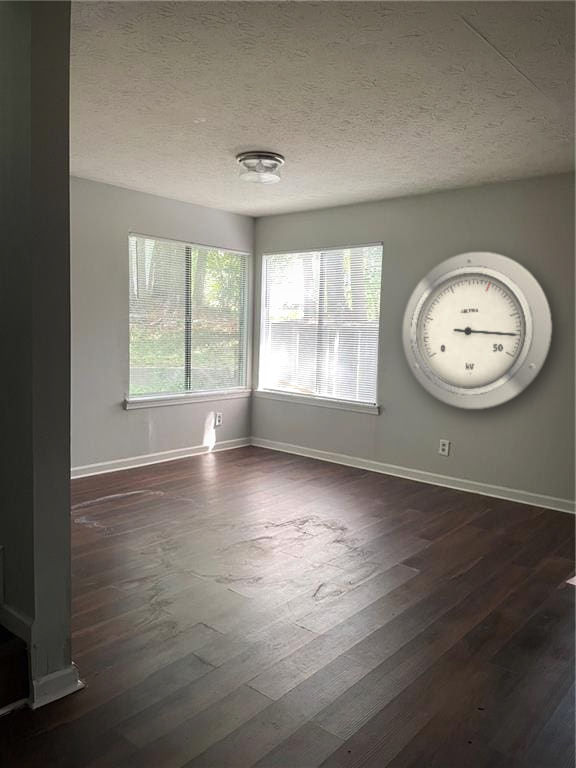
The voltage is 45; kV
